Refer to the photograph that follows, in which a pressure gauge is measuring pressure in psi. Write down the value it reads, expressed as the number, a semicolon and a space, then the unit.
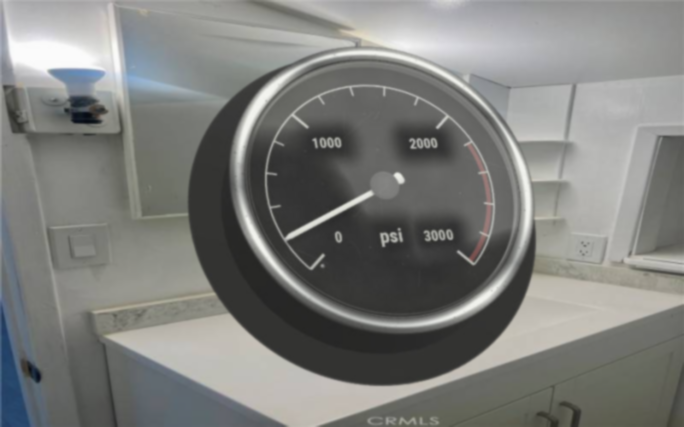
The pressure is 200; psi
